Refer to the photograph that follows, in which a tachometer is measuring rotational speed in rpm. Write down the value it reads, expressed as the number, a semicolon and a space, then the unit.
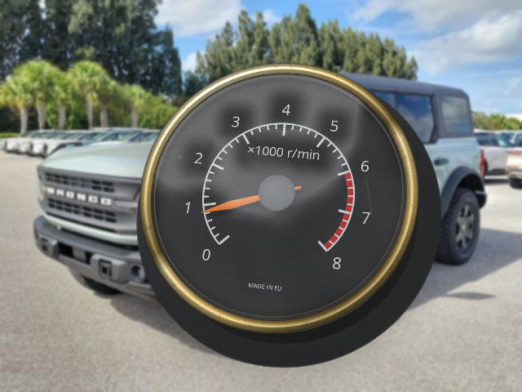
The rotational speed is 800; rpm
